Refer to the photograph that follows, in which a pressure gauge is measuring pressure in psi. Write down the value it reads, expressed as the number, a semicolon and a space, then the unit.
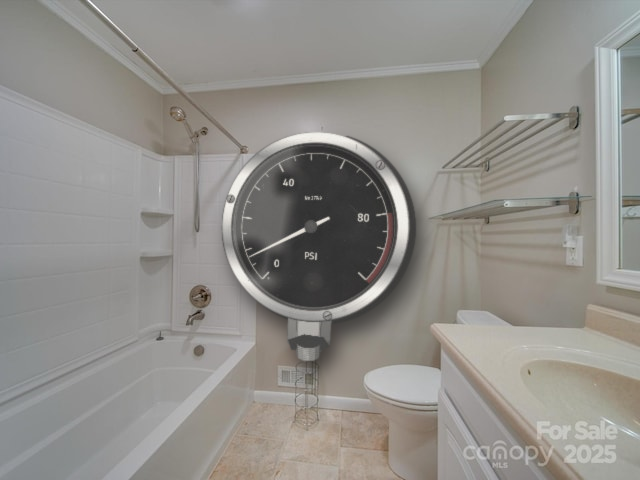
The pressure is 7.5; psi
